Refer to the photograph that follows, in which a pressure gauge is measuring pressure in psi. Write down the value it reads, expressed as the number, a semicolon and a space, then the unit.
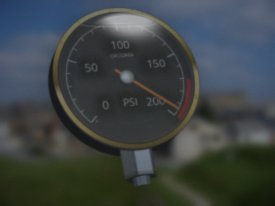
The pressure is 195; psi
